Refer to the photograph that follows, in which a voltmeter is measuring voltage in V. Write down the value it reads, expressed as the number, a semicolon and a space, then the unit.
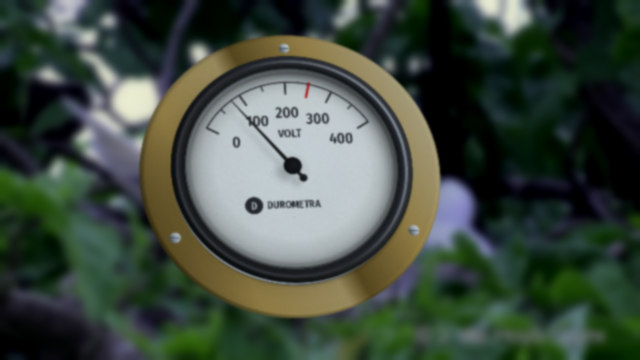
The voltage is 75; V
